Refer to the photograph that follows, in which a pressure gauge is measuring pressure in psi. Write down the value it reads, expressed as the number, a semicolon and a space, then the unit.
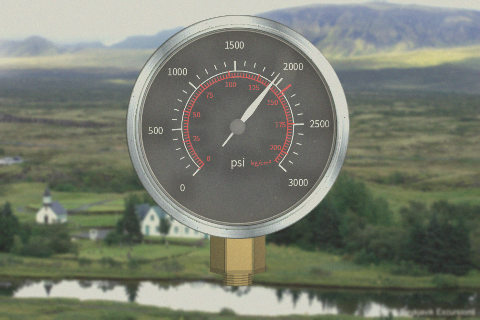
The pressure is 1950; psi
